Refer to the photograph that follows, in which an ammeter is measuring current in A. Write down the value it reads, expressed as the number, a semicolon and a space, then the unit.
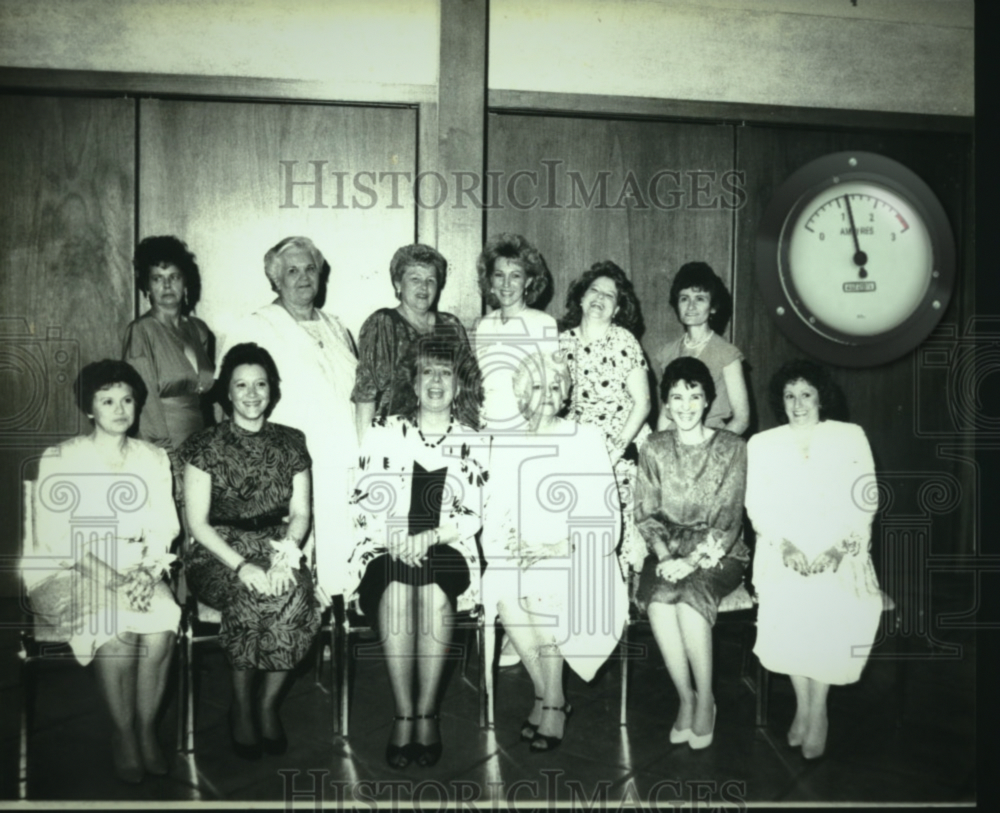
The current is 1.2; A
